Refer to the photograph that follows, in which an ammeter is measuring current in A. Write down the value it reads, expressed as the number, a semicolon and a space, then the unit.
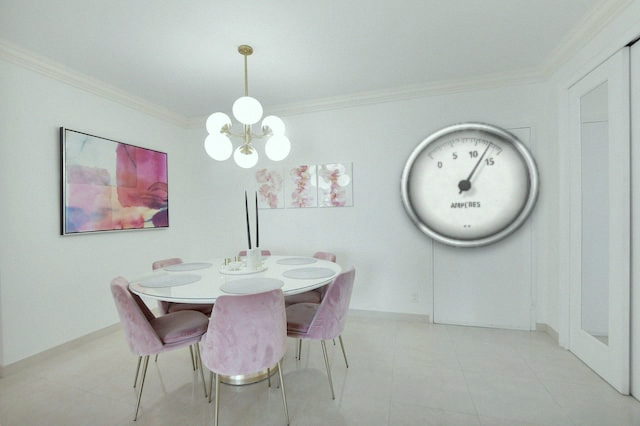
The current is 12.5; A
